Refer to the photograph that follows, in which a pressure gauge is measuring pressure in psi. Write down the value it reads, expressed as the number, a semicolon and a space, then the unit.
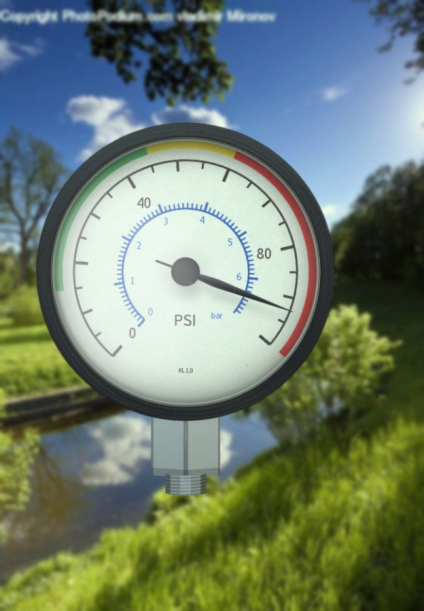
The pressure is 92.5; psi
